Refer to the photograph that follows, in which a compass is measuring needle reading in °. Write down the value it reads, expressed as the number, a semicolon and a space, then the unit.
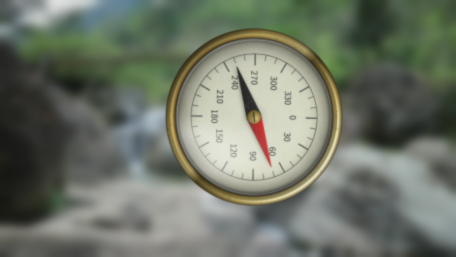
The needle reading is 70; °
